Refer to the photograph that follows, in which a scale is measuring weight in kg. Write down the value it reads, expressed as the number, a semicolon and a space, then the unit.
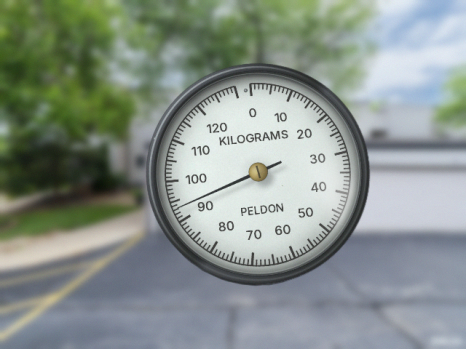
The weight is 93; kg
